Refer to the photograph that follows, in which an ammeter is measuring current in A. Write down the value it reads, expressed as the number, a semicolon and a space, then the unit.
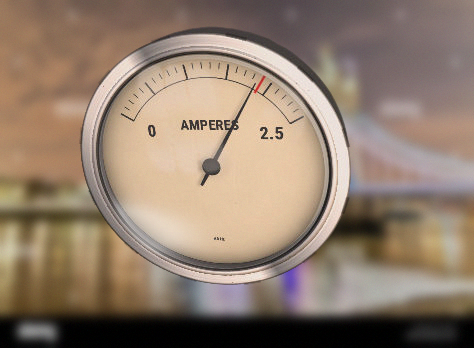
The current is 1.85; A
